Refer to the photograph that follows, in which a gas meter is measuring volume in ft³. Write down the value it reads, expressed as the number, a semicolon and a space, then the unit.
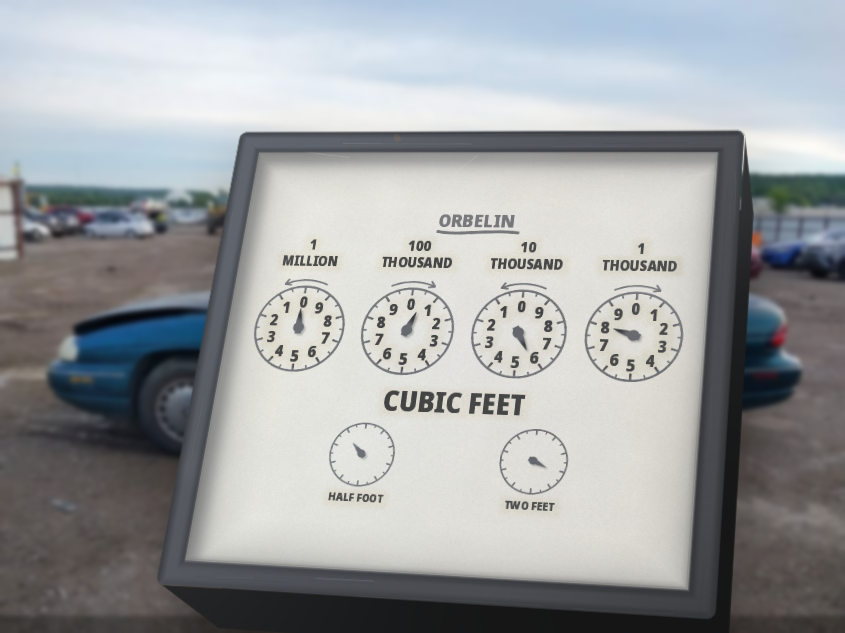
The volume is 5800; ft³
